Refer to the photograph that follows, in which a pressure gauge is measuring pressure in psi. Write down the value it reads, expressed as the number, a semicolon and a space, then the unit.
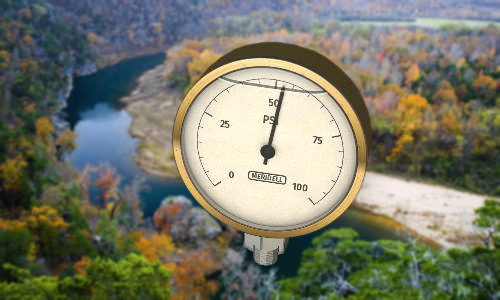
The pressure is 52.5; psi
